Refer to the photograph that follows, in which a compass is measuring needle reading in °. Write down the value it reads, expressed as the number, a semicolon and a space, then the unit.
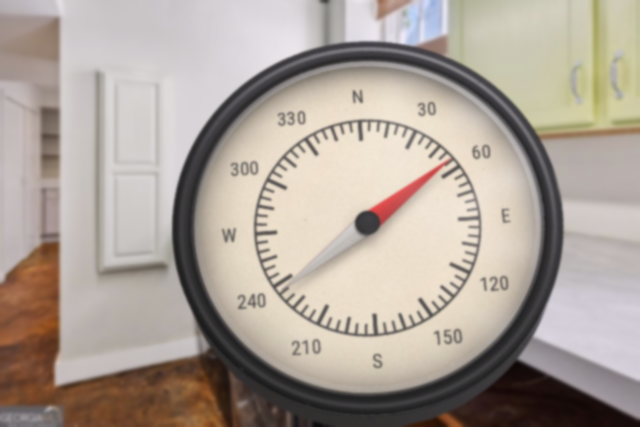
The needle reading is 55; °
